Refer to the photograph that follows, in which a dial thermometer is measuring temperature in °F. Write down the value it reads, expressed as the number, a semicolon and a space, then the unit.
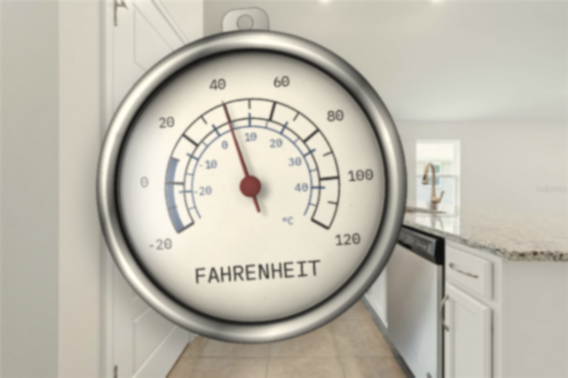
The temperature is 40; °F
